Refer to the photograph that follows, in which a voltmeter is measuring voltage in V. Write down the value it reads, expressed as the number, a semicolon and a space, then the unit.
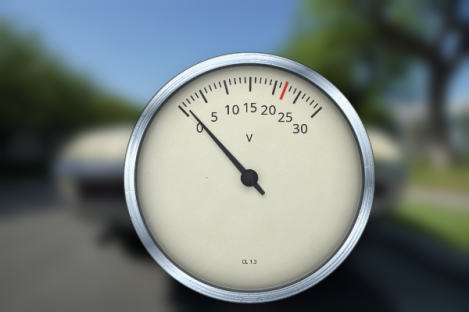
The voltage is 1; V
